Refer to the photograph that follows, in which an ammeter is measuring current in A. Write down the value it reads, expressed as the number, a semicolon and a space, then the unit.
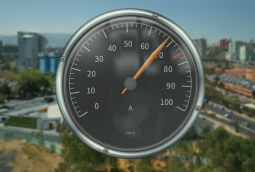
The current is 68; A
